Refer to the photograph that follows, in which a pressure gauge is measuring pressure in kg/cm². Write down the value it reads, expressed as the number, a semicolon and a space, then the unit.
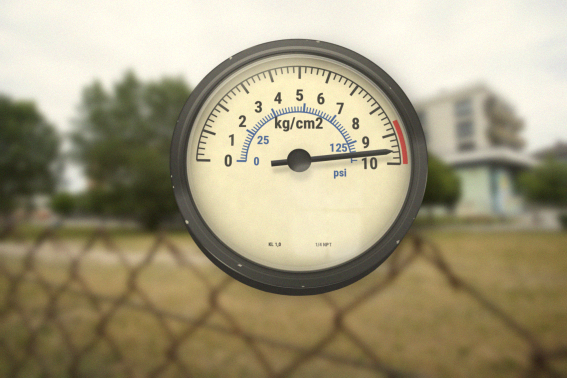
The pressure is 9.6; kg/cm²
